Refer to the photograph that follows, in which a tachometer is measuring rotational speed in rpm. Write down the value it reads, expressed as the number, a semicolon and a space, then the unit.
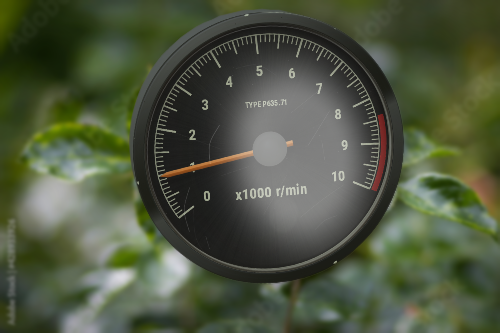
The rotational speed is 1000; rpm
